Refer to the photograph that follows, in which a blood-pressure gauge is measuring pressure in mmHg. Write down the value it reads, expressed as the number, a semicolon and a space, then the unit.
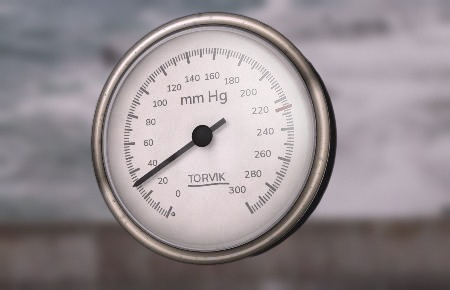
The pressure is 30; mmHg
